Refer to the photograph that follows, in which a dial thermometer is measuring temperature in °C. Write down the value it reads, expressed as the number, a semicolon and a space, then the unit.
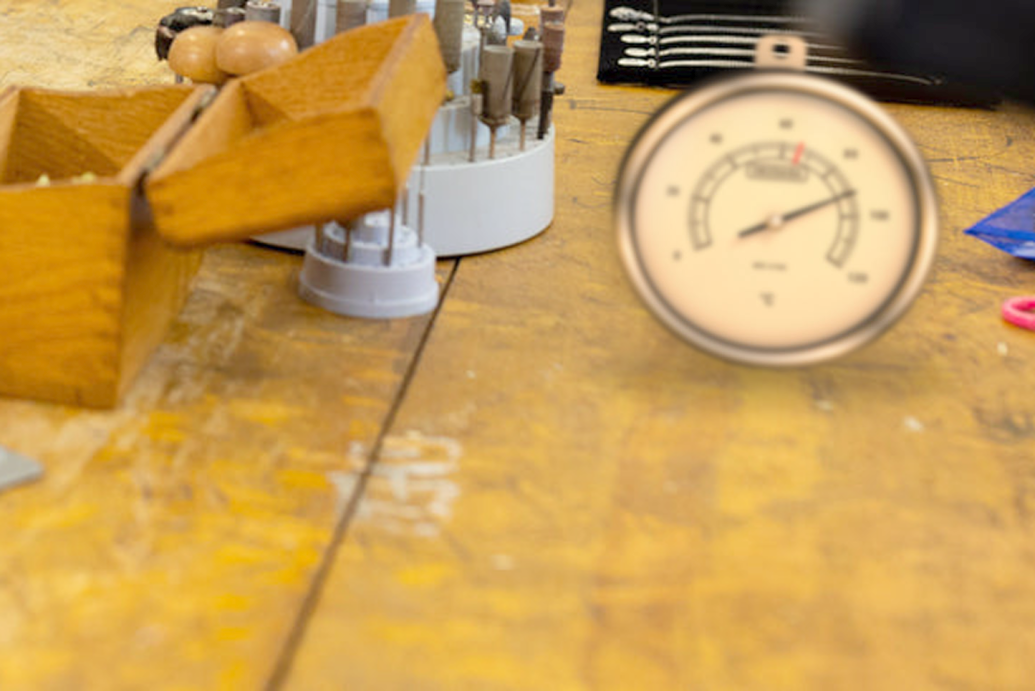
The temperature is 90; °C
